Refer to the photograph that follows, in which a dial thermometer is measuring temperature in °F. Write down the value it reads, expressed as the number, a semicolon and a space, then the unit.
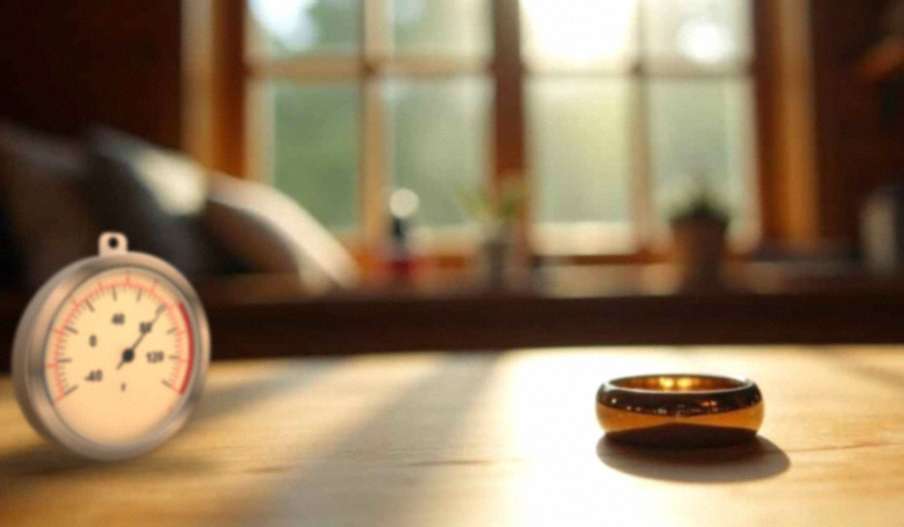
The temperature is 80; °F
